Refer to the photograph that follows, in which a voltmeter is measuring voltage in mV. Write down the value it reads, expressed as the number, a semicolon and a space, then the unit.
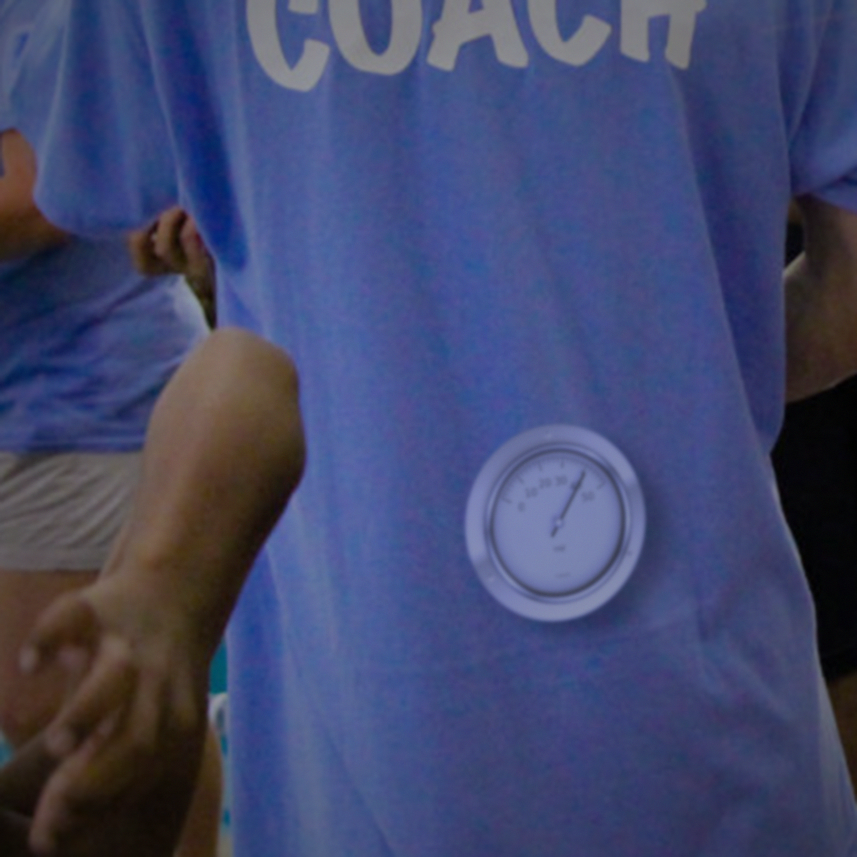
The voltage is 40; mV
